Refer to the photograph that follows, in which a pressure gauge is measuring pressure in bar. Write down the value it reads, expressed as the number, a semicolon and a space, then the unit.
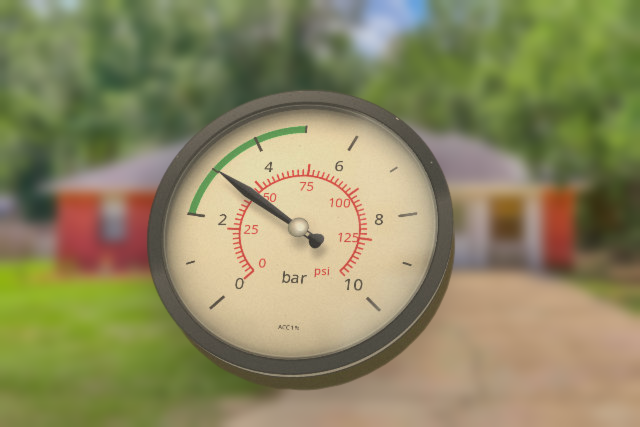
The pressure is 3; bar
